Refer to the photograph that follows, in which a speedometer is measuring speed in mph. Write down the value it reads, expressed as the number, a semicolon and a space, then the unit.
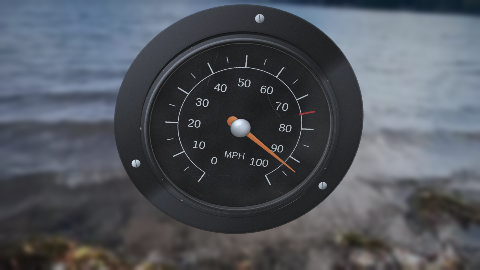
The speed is 92.5; mph
